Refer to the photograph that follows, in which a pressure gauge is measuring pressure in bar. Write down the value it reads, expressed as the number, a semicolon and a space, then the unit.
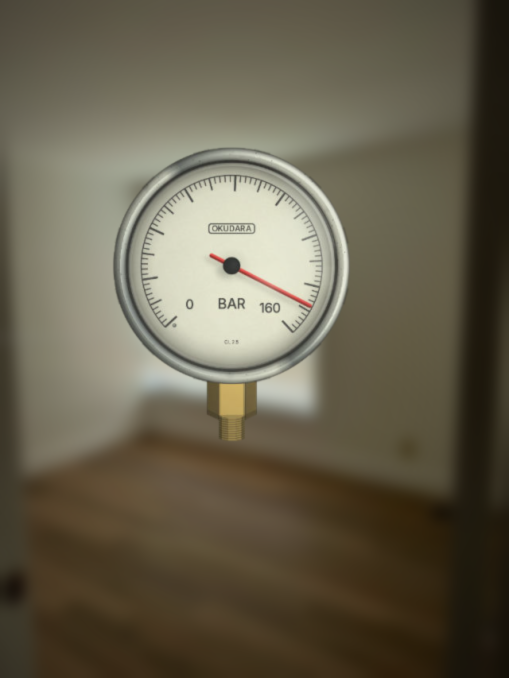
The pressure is 148; bar
